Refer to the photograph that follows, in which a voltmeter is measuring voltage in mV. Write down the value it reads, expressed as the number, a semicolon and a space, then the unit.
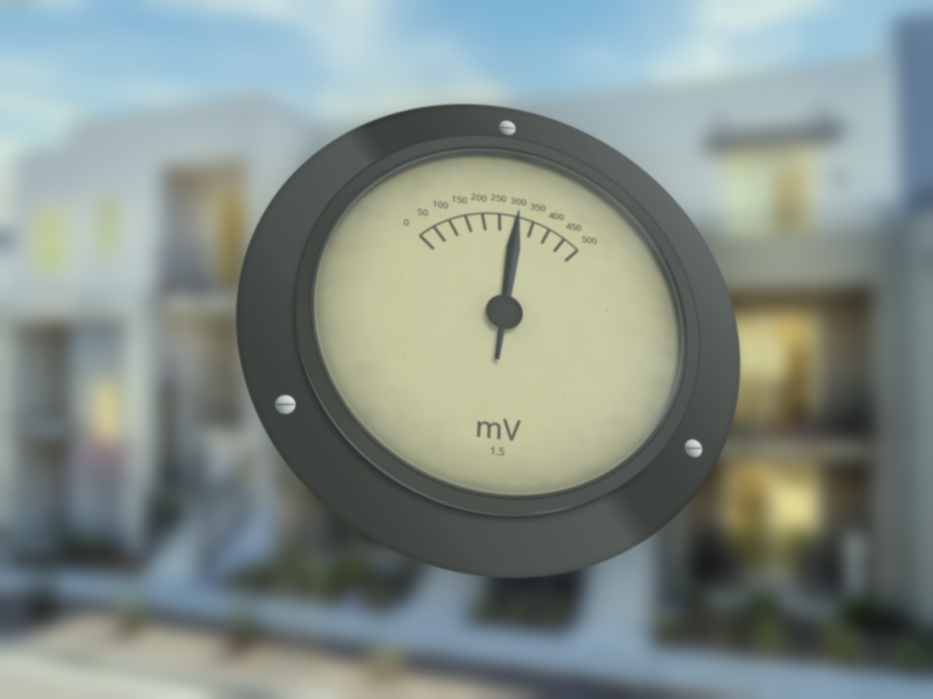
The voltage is 300; mV
